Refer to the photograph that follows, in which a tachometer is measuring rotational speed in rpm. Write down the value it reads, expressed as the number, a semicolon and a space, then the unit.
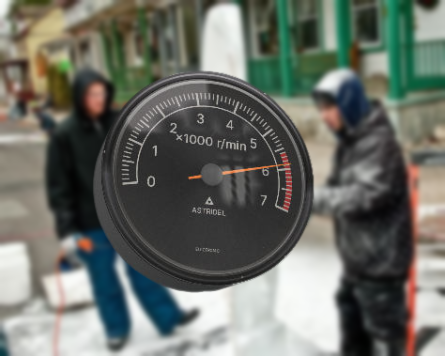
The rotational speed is 5900; rpm
